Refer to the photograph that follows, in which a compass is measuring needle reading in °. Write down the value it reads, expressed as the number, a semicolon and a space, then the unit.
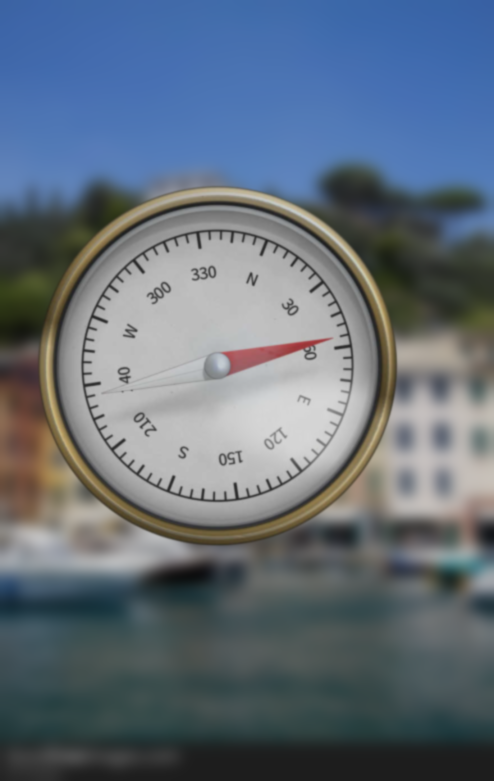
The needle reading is 55; °
